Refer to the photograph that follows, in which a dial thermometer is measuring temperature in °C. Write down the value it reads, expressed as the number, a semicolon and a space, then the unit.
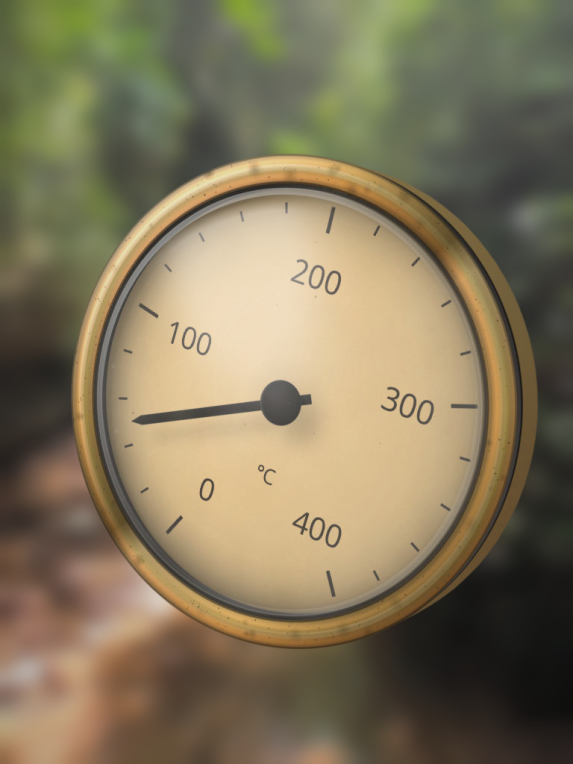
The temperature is 50; °C
